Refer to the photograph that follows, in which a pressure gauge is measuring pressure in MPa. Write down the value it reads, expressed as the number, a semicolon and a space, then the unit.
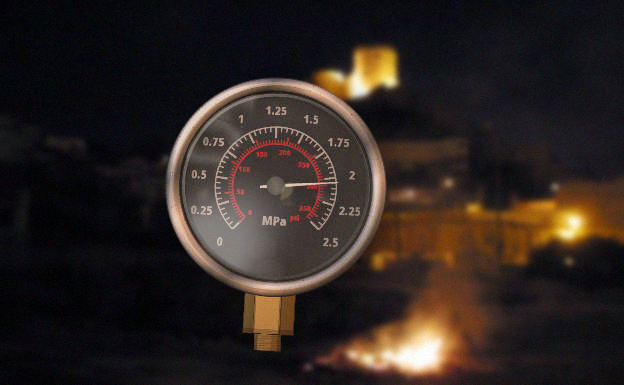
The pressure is 2.05; MPa
